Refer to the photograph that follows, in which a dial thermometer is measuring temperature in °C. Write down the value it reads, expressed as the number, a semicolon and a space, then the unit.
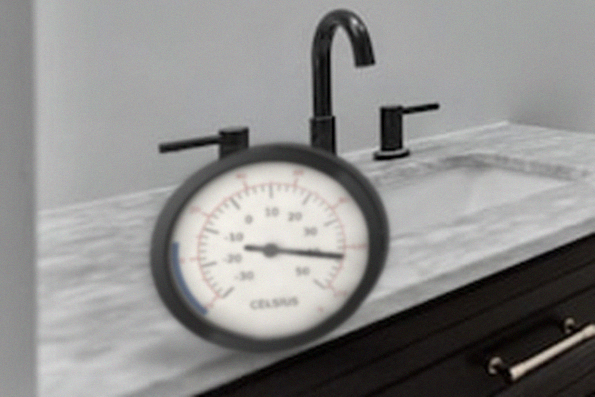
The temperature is 40; °C
